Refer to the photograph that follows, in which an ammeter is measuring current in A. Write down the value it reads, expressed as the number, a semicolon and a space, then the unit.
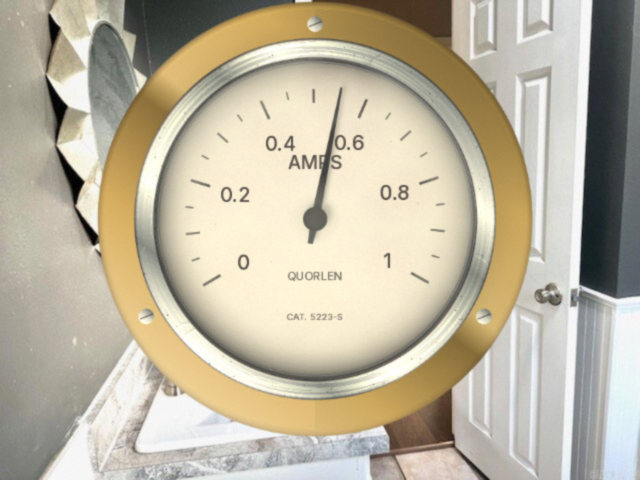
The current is 0.55; A
